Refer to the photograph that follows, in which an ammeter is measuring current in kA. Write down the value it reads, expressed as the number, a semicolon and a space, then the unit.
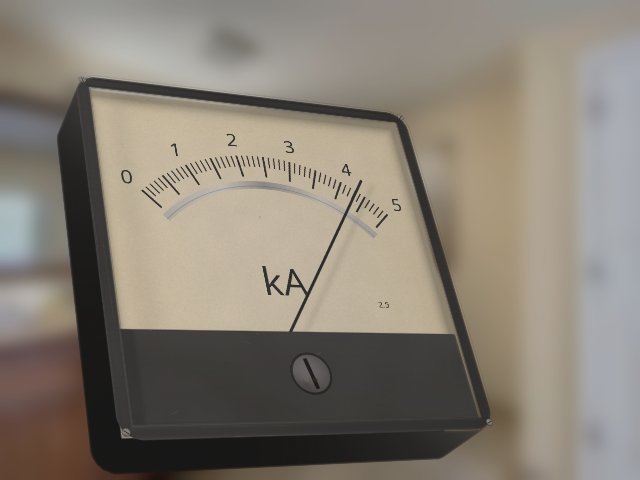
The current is 4.3; kA
